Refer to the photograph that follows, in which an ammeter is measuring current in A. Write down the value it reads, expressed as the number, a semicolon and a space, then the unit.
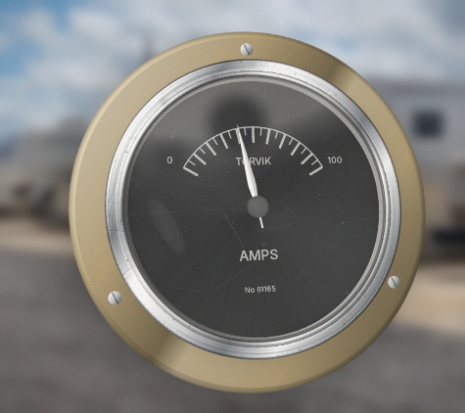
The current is 40; A
